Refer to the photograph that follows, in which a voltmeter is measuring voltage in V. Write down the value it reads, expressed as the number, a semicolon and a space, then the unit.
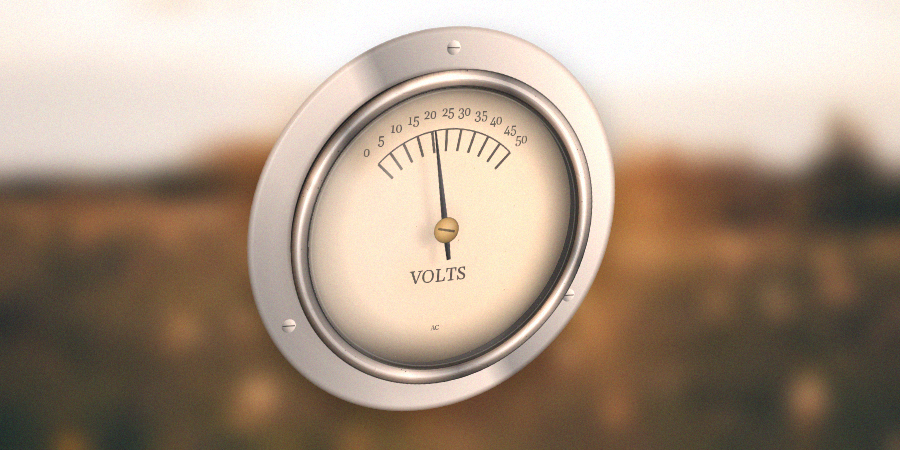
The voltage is 20; V
